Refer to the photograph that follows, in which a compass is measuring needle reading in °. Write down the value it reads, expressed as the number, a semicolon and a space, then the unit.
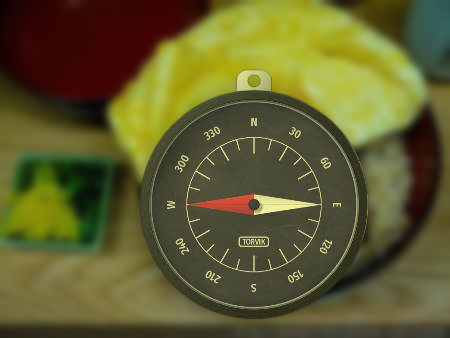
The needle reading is 270; °
